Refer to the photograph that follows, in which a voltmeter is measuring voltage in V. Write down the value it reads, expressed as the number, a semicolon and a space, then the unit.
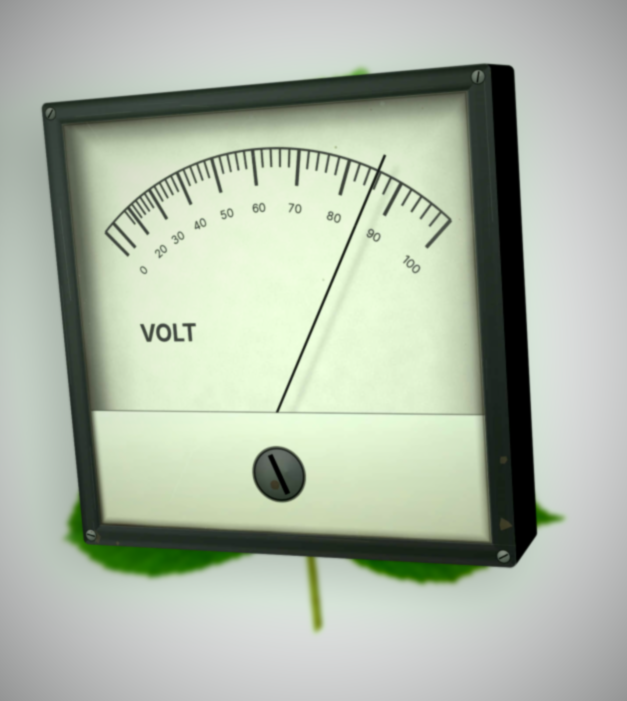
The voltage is 86; V
